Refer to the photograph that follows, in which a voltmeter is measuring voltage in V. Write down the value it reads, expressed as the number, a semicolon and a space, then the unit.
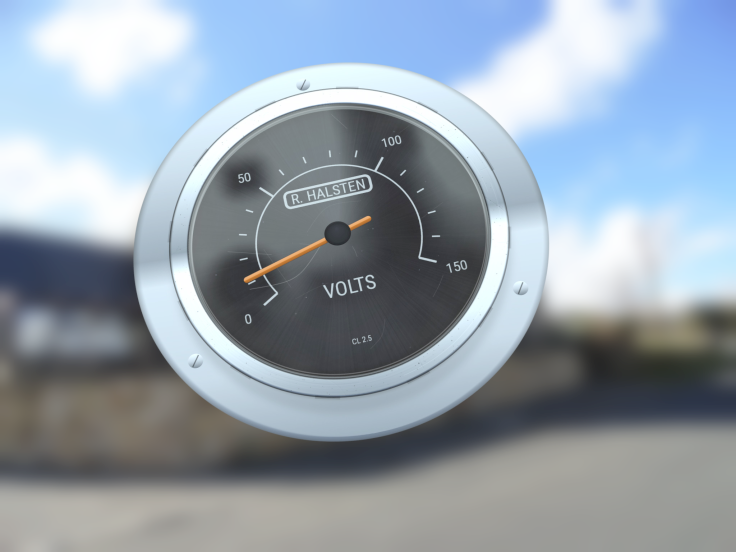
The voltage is 10; V
